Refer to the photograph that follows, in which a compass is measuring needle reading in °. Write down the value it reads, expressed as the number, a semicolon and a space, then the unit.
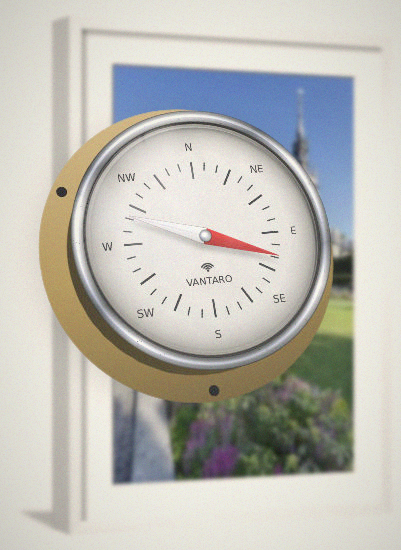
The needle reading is 110; °
